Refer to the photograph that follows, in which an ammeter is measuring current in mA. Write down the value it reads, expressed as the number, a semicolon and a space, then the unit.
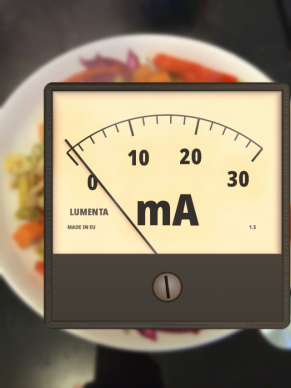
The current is 1; mA
